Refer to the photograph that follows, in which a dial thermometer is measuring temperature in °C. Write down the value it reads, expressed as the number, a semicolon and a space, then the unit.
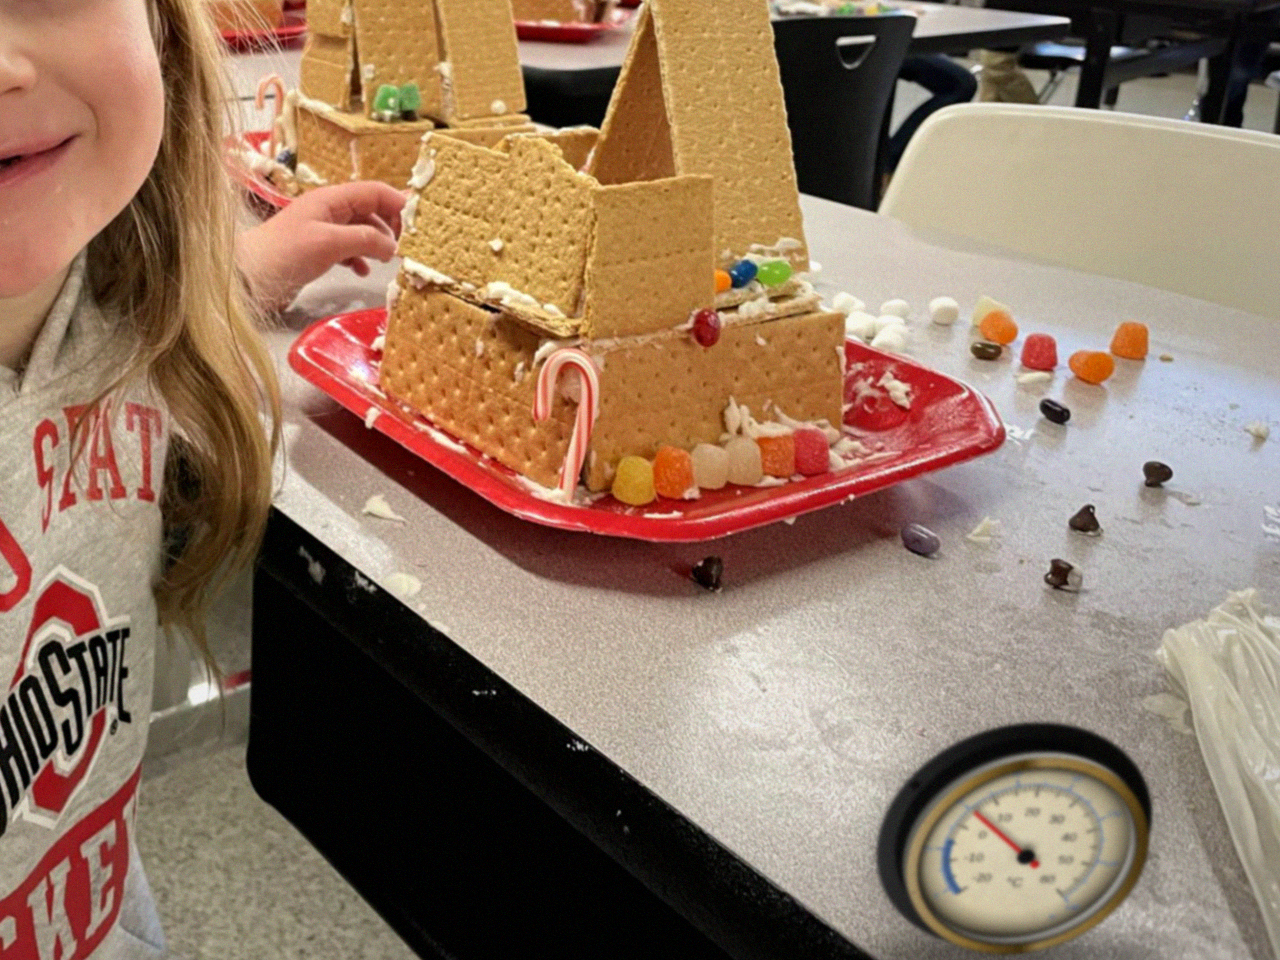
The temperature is 5; °C
